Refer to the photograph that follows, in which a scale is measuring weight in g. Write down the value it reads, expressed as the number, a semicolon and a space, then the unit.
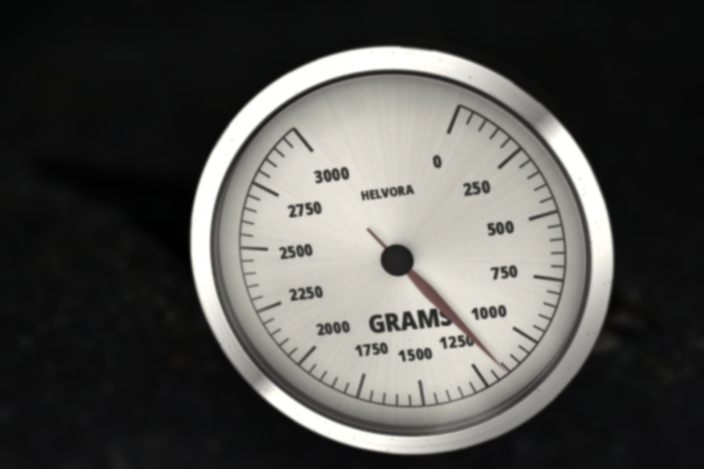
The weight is 1150; g
